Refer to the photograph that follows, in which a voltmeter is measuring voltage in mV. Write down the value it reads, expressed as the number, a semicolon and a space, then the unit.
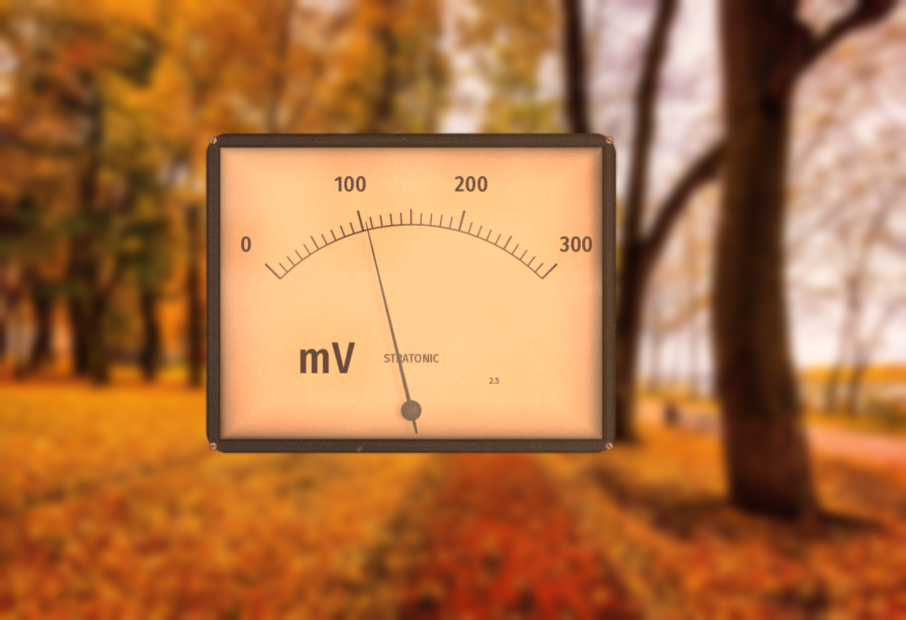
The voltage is 105; mV
